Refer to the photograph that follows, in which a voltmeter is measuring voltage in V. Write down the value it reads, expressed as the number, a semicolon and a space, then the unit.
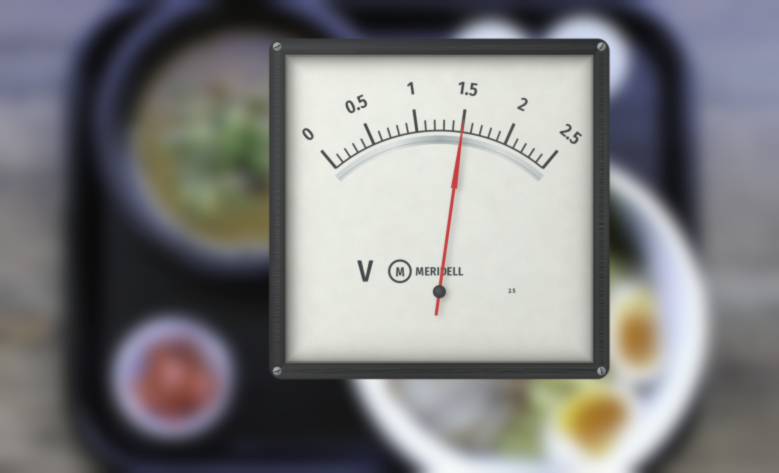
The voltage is 1.5; V
